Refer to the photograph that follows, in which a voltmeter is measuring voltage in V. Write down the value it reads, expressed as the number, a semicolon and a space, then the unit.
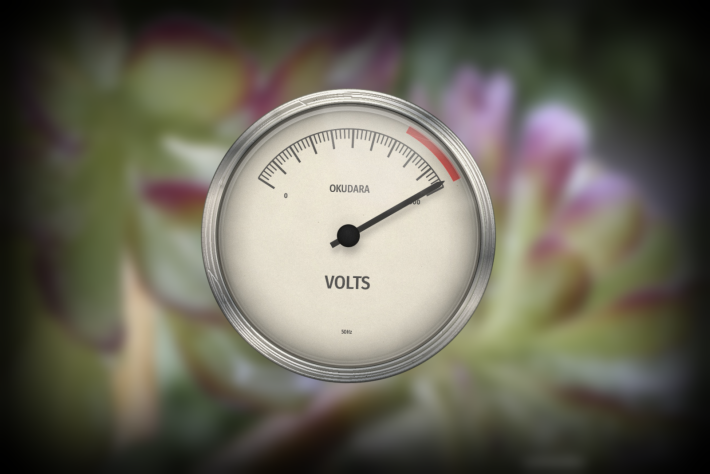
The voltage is 490; V
